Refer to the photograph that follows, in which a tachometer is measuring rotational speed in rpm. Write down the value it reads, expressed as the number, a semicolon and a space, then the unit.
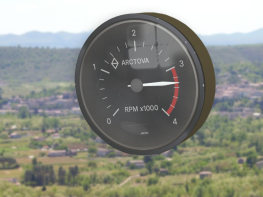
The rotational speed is 3300; rpm
